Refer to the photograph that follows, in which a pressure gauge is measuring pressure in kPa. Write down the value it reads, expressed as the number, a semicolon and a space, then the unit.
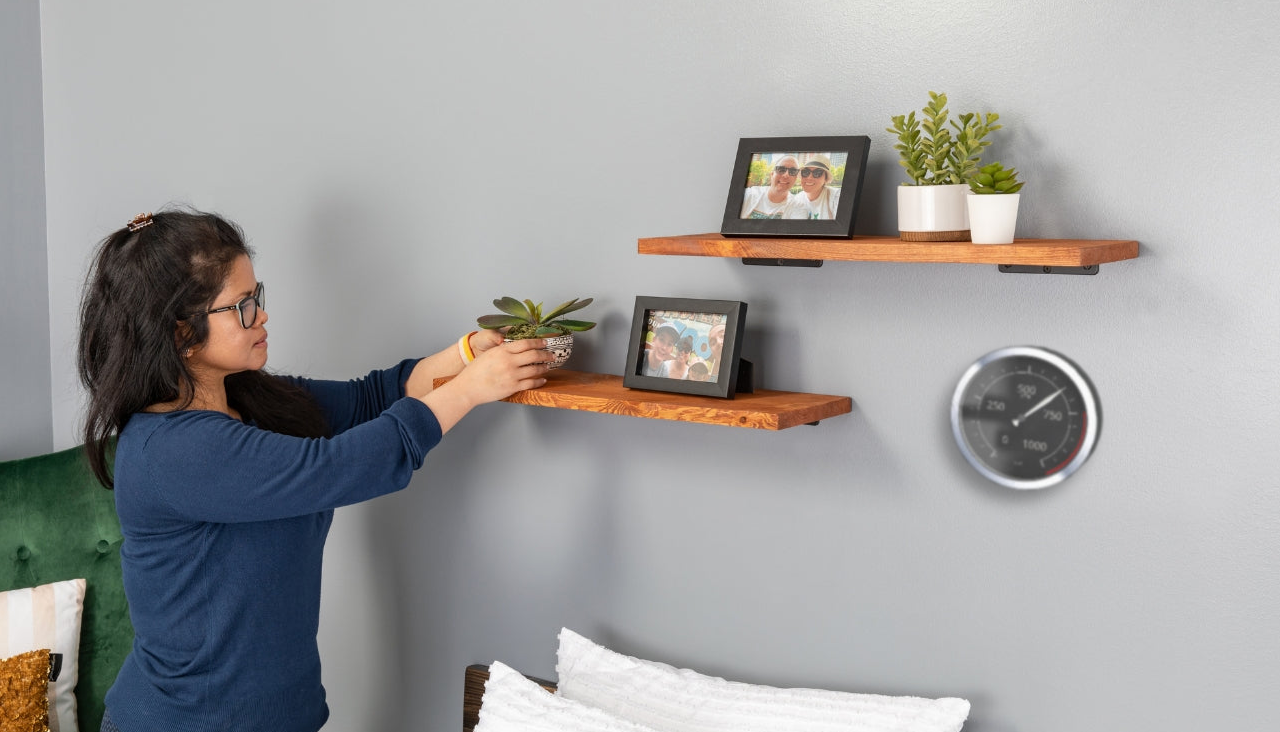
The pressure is 650; kPa
